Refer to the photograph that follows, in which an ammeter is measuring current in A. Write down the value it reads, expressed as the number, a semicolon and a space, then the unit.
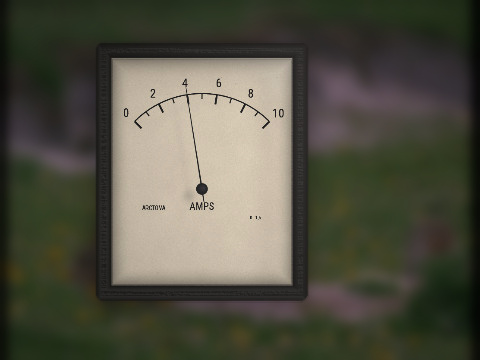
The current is 4; A
